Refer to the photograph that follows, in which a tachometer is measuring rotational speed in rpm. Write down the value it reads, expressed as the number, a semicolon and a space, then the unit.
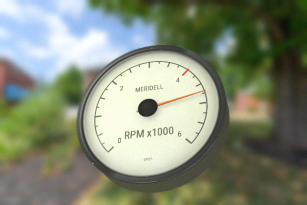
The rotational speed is 4750; rpm
